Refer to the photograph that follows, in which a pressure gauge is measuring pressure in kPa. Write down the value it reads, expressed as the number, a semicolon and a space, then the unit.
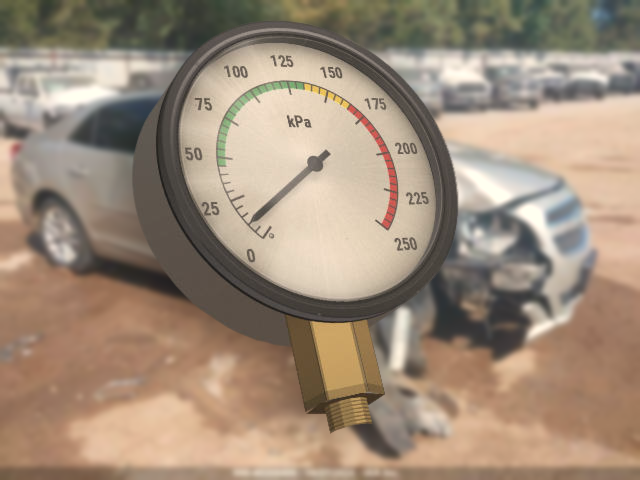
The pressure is 10; kPa
